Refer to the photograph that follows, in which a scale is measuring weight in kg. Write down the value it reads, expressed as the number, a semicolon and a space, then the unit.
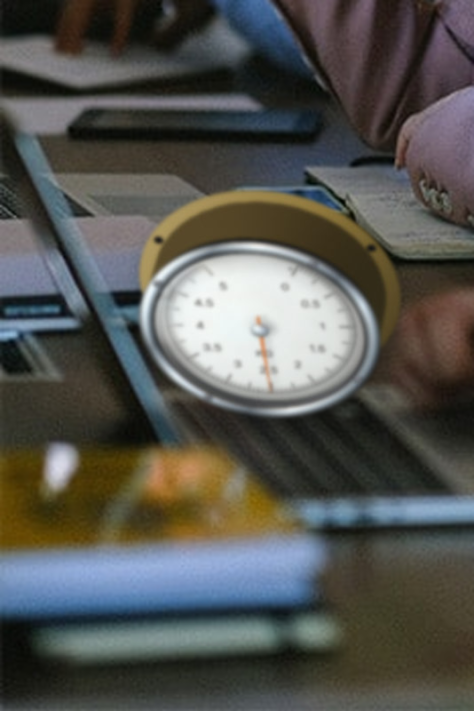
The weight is 2.5; kg
